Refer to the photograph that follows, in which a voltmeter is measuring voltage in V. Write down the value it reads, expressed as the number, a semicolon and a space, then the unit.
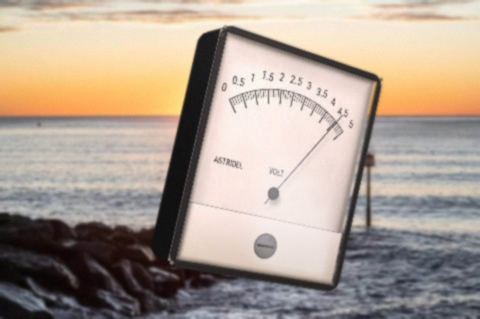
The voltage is 4.5; V
